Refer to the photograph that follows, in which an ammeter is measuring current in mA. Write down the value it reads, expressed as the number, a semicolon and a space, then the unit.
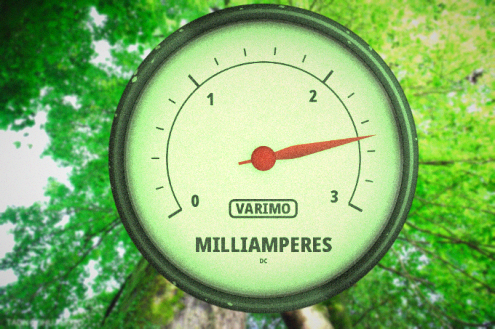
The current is 2.5; mA
